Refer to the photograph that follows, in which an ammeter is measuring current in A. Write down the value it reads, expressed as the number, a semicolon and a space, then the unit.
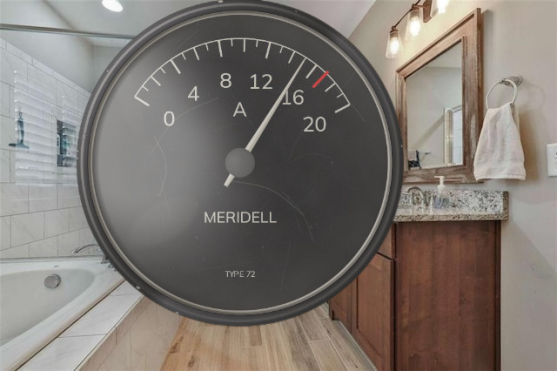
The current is 15; A
